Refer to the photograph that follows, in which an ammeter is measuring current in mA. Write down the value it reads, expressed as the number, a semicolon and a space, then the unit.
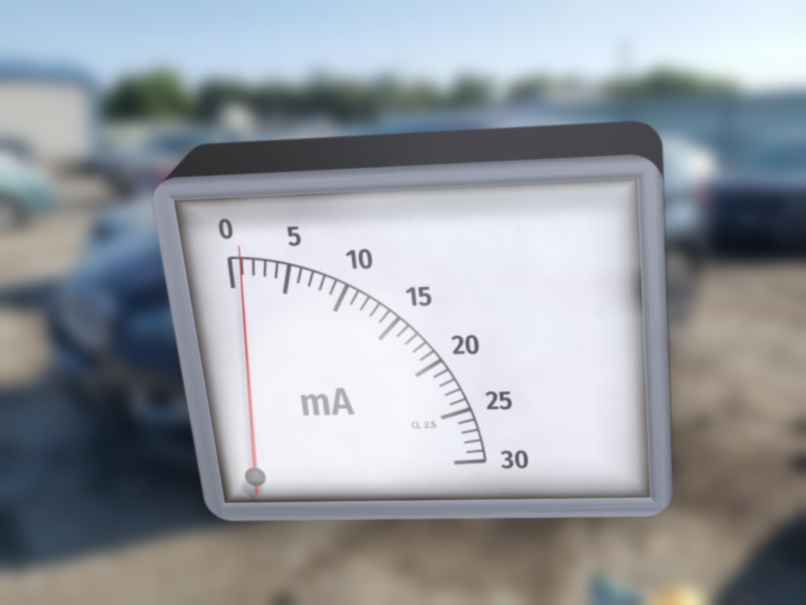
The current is 1; mA
